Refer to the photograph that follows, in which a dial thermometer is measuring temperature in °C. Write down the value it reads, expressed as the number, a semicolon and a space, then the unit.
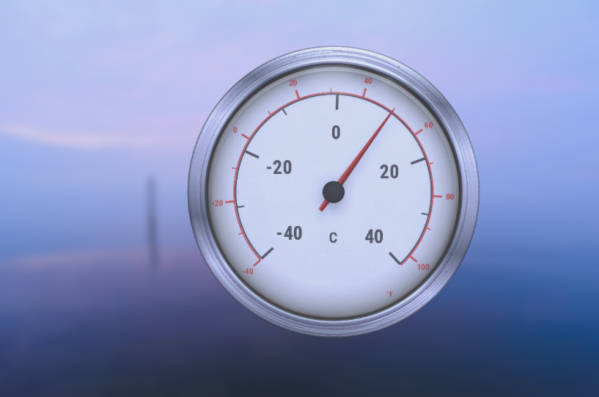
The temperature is 10; °C
